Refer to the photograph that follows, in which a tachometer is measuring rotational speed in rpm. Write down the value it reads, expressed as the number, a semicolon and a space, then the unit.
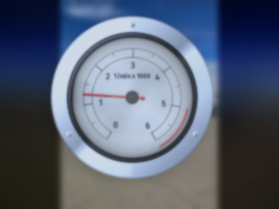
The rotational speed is 1250; rpm
